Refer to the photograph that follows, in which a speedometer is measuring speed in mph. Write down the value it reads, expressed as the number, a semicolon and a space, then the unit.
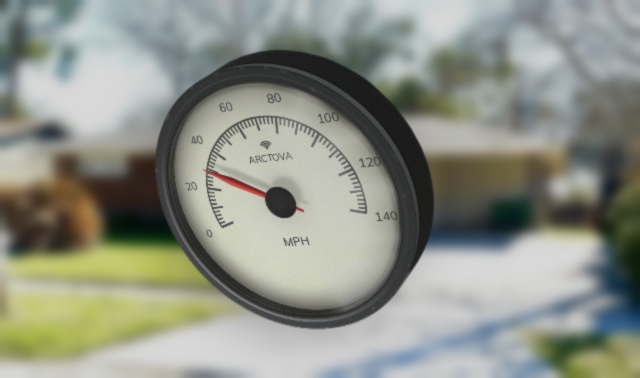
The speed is 30; mph
